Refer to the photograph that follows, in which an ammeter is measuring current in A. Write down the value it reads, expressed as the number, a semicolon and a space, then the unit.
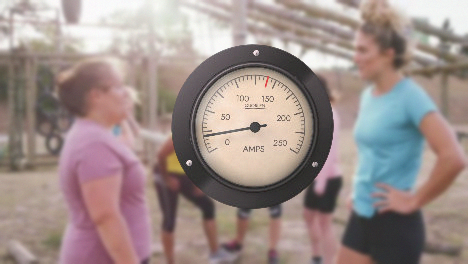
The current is 20; A
